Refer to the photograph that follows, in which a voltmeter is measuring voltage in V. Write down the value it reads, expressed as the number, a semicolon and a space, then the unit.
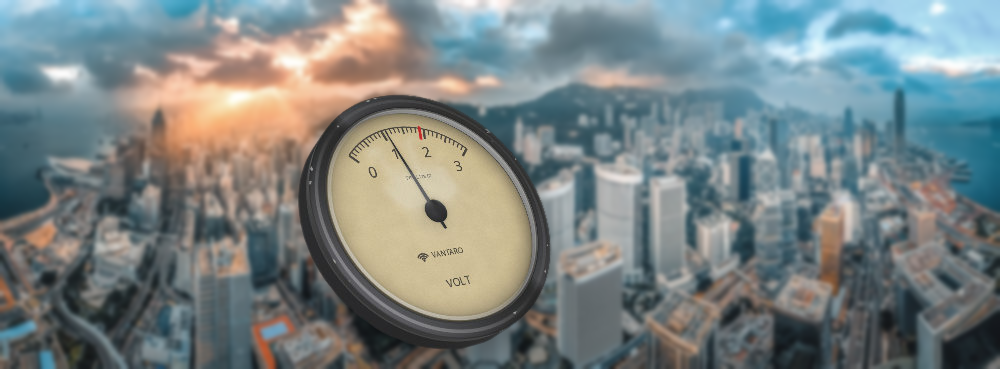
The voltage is 1; V
